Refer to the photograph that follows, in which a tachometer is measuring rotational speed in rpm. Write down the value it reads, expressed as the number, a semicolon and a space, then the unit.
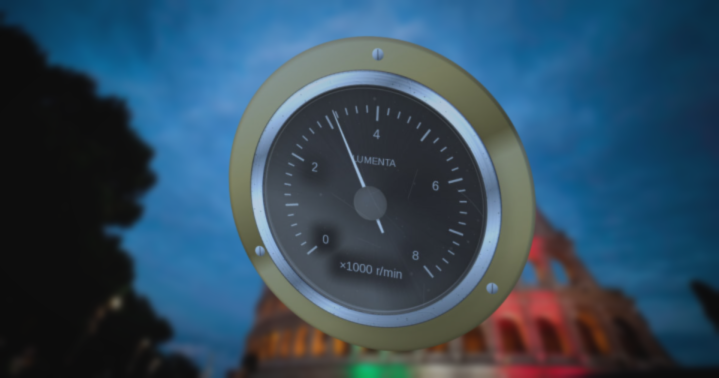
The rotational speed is 3200; rpm
